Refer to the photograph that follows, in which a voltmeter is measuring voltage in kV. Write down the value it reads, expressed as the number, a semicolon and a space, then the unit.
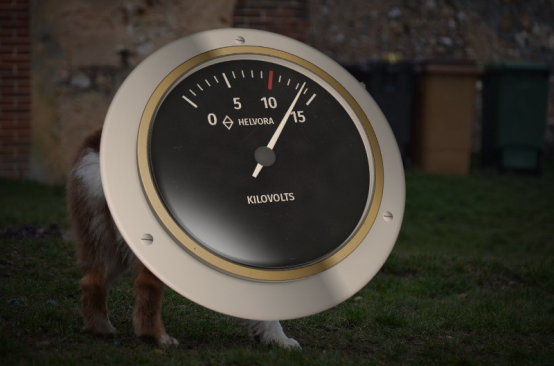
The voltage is 13.5; kV
